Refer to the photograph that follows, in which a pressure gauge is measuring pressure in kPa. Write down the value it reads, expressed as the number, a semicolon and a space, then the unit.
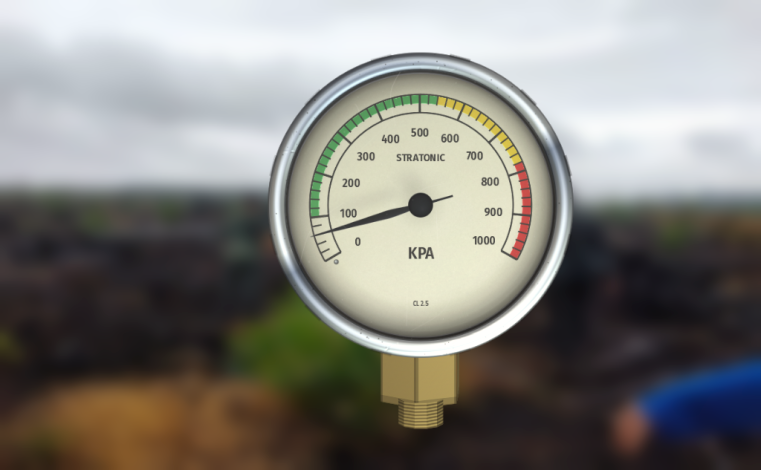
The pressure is 60; kPa
